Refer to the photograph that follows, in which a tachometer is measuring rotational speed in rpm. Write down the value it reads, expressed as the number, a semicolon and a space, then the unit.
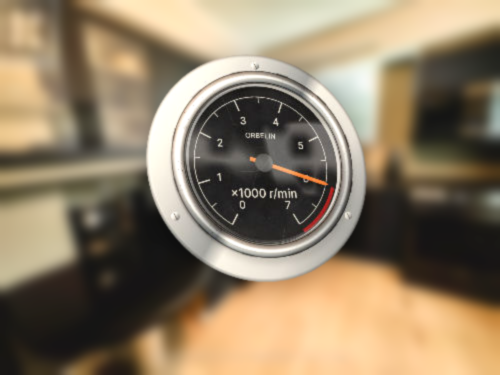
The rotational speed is 6000; rpm
